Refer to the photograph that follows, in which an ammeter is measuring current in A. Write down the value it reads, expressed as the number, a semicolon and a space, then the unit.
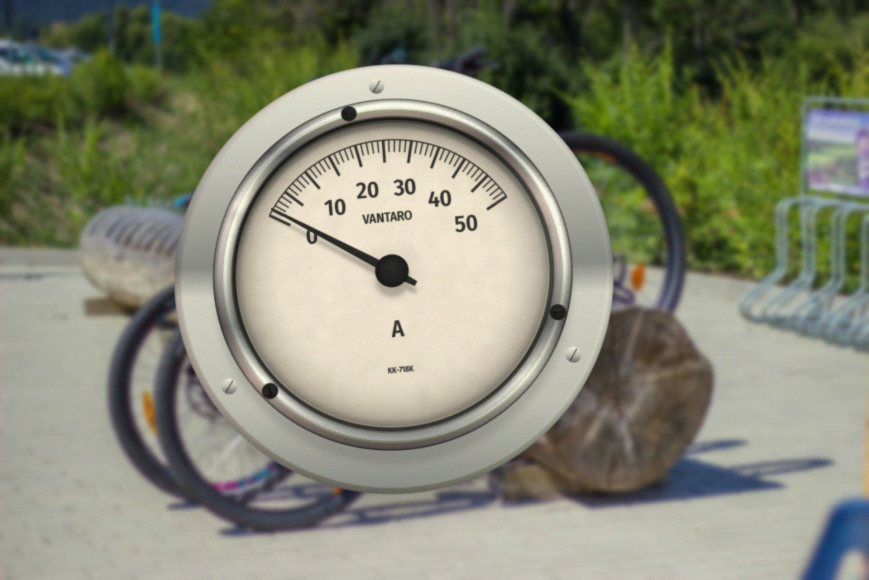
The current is 1; A
